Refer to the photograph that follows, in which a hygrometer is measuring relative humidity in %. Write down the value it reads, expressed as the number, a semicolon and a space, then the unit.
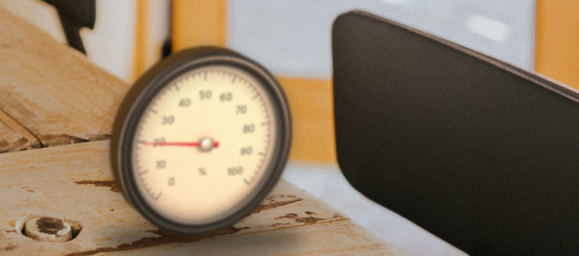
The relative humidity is 20; %
